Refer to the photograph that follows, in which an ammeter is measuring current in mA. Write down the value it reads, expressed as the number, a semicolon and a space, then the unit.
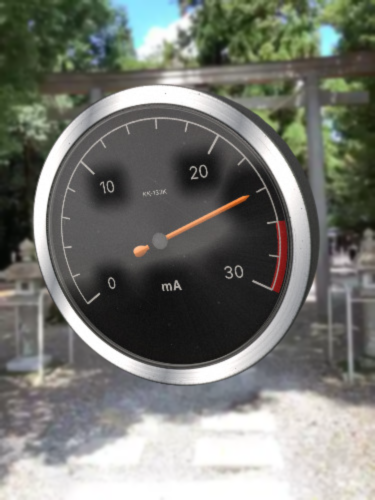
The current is 24; mA
